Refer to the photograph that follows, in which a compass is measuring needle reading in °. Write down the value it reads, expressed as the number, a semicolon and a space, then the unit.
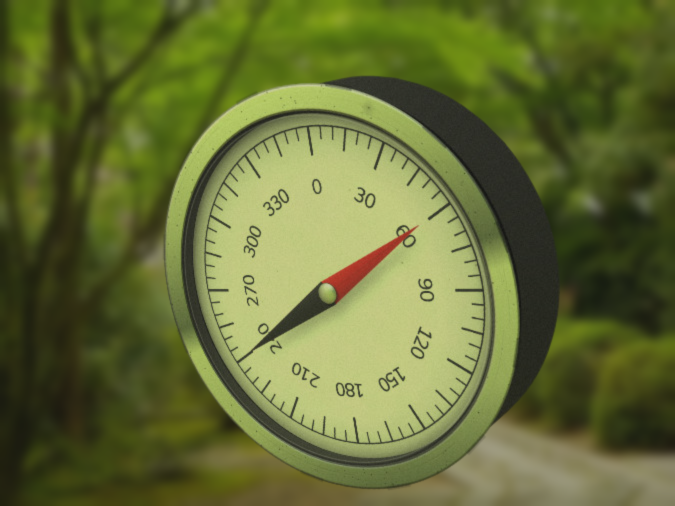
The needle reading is 60; °
